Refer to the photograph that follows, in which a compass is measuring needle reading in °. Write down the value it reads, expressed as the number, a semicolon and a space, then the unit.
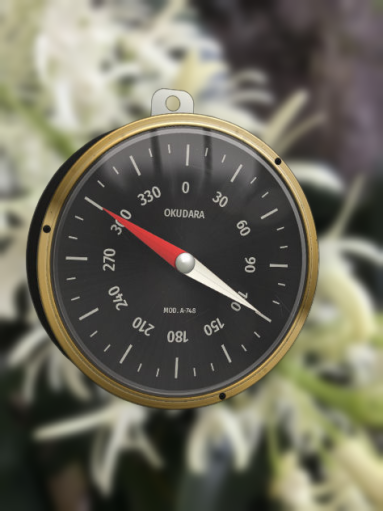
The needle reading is 300; °
